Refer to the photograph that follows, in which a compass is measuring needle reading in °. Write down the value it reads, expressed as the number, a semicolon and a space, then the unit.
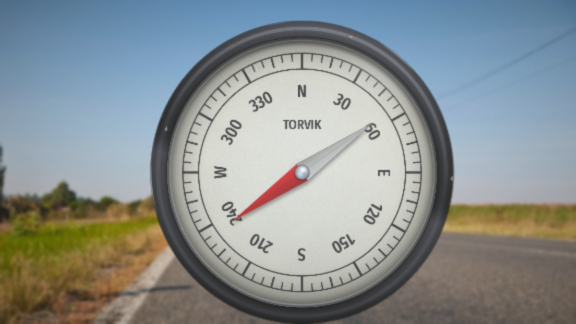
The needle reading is 235; °
